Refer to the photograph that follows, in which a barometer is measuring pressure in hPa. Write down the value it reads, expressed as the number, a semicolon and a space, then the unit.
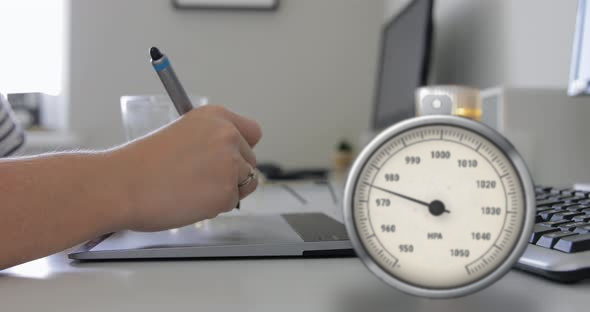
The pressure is 975; hPa
